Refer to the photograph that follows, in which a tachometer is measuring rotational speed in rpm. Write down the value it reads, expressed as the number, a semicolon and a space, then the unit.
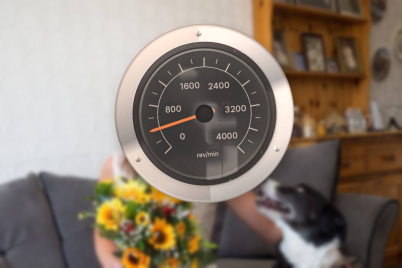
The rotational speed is 400; rpm
